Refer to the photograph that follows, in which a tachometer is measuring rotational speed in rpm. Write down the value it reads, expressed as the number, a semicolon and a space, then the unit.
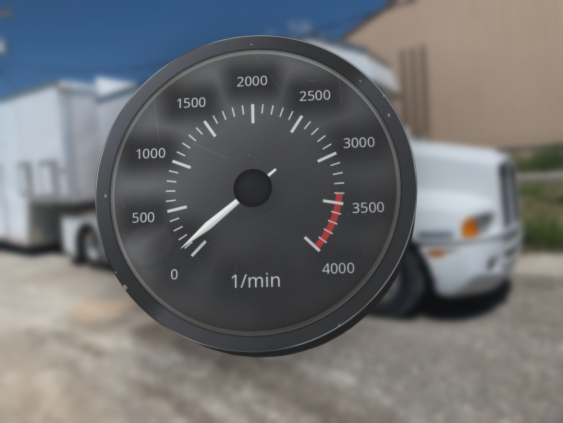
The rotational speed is 100; rpm
